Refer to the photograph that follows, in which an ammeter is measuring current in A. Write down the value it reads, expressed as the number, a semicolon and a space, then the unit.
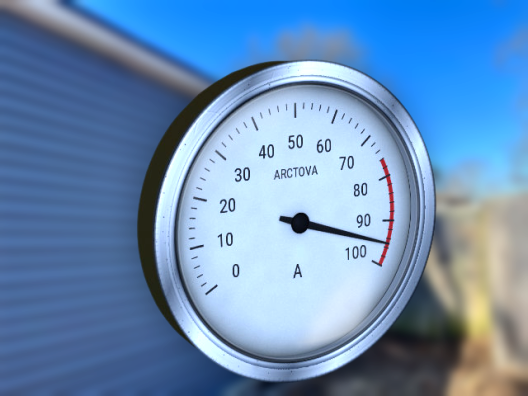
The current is 95; A
